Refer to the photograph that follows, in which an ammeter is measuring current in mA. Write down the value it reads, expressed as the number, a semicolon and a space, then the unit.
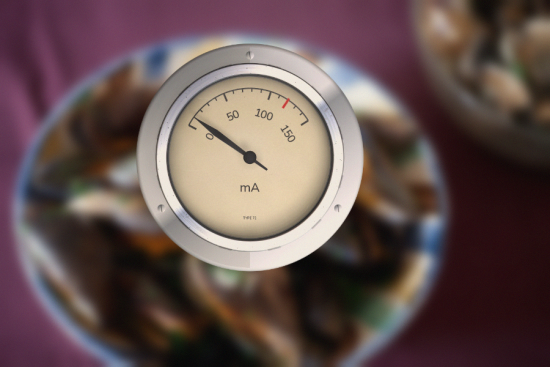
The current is 10; mA
